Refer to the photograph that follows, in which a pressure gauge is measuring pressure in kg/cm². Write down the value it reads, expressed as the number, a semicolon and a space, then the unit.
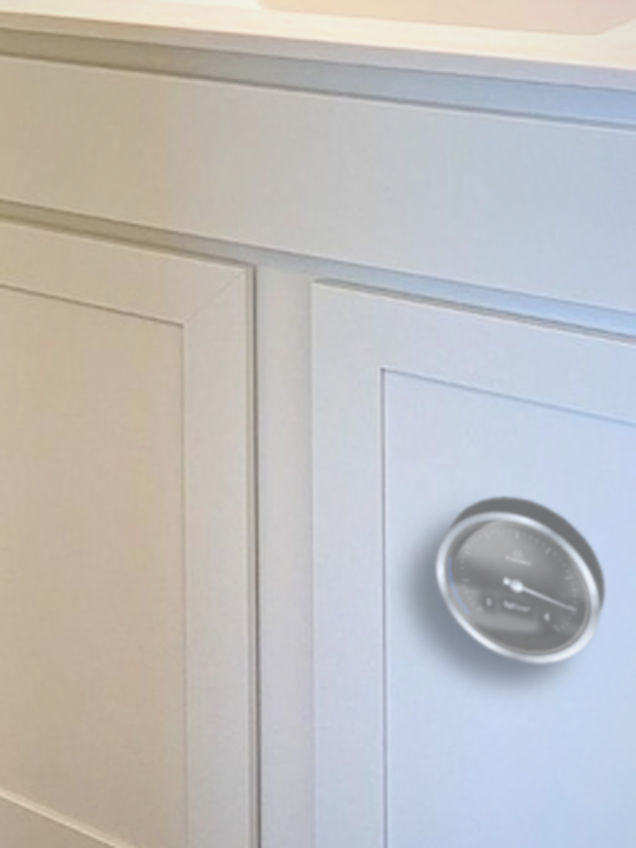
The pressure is 3.5; kg/cm²
